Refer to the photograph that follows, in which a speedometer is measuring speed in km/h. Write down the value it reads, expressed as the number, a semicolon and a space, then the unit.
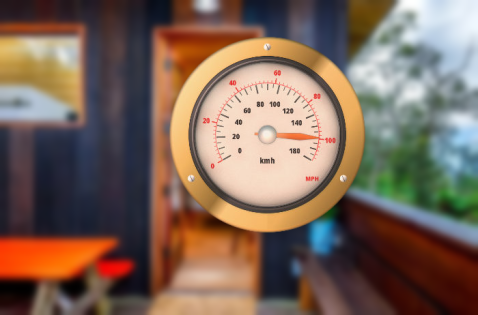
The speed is 160; km/h
